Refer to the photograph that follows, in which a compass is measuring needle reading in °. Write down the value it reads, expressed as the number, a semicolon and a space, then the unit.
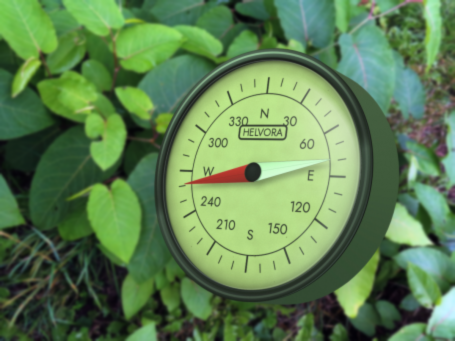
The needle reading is 260; °
